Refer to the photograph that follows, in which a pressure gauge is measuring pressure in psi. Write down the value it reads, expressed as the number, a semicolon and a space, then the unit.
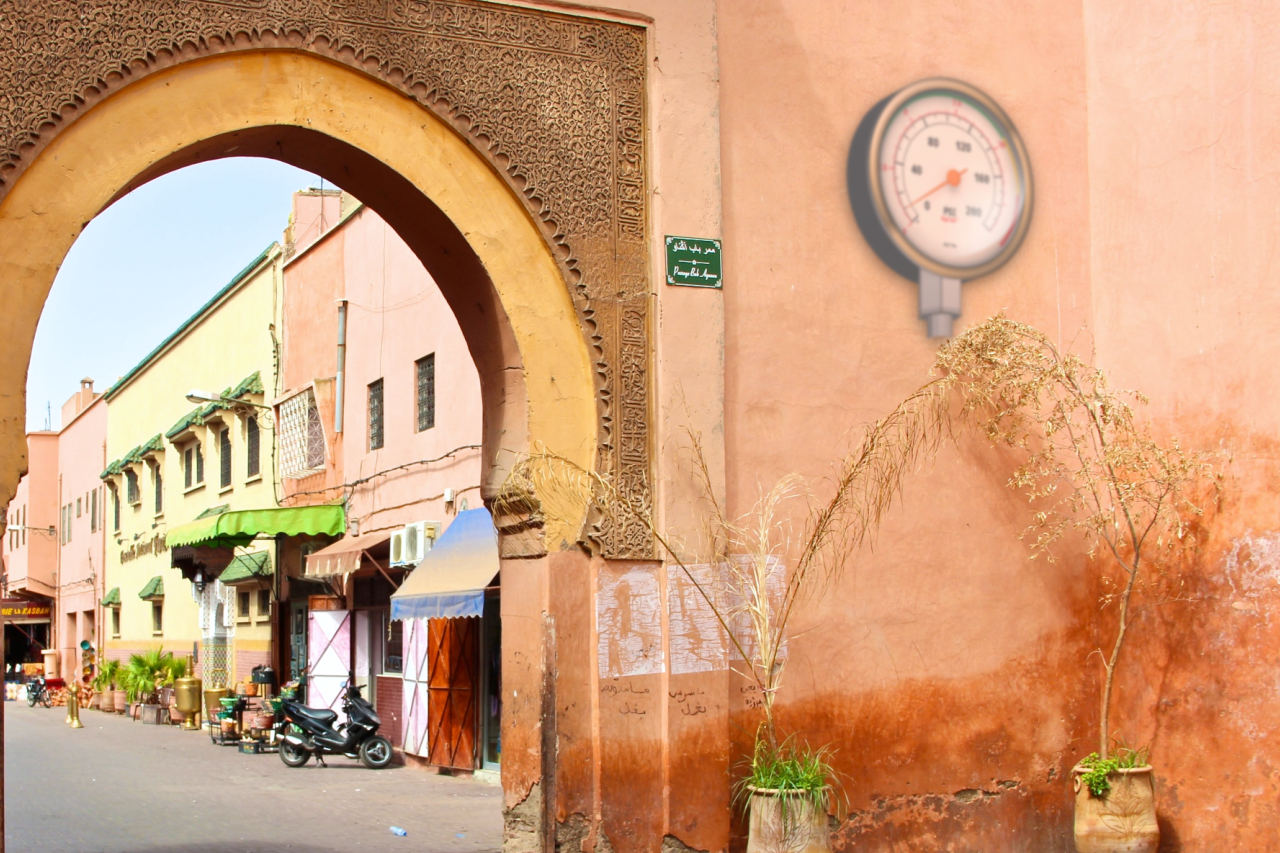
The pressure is 10; psi
